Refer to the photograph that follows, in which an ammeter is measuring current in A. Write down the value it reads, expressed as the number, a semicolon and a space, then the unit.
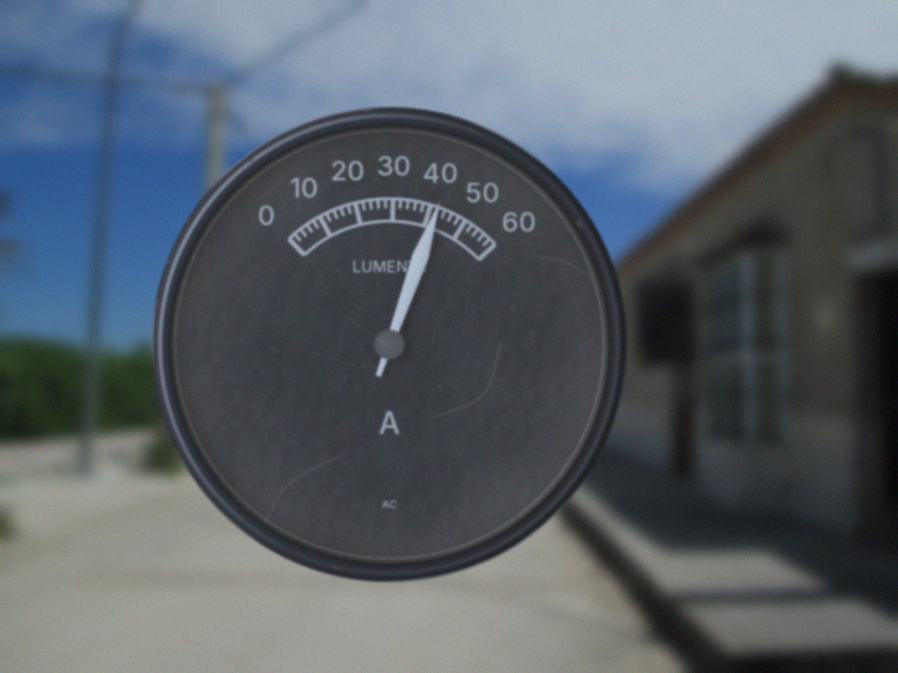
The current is 42; A
